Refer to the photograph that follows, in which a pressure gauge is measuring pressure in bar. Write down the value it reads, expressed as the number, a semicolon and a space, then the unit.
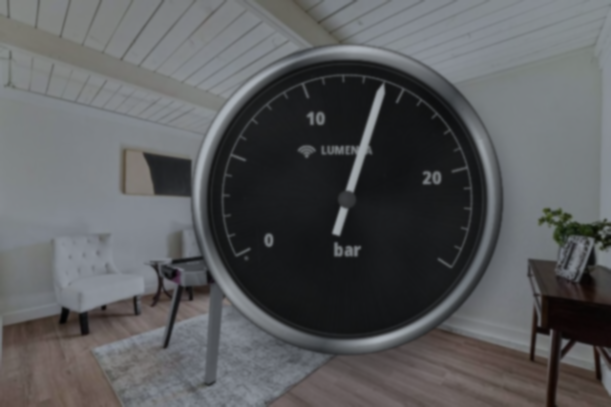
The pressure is 14; bar
